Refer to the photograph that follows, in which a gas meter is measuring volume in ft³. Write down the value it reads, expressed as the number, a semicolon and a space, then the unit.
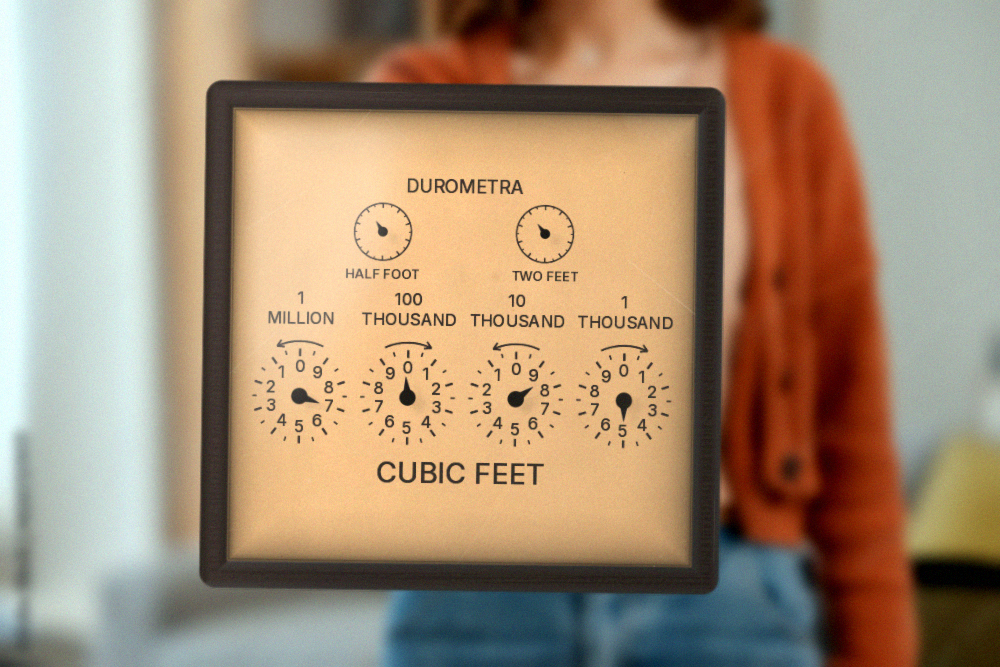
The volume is 698500; ft³
